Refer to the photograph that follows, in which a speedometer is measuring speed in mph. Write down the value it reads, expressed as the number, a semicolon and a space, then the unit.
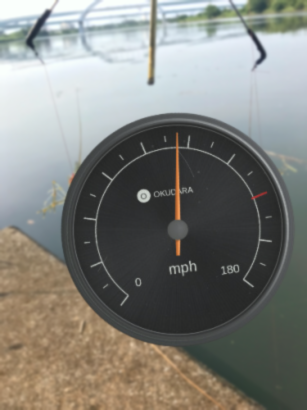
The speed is 95; mph
